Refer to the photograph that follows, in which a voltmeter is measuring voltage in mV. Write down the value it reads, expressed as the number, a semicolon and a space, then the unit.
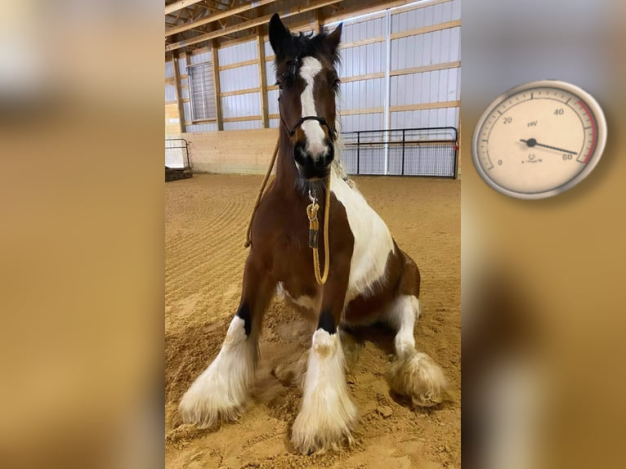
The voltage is 58; mV
